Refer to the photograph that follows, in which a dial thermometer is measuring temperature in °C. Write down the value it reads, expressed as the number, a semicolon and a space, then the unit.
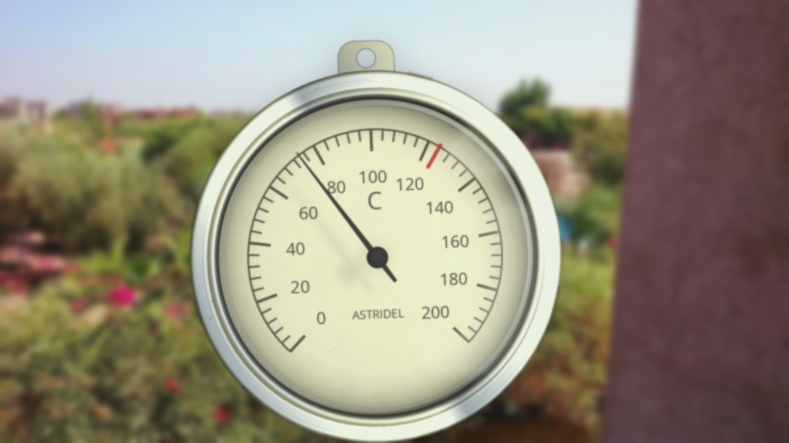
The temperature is 74; °C
